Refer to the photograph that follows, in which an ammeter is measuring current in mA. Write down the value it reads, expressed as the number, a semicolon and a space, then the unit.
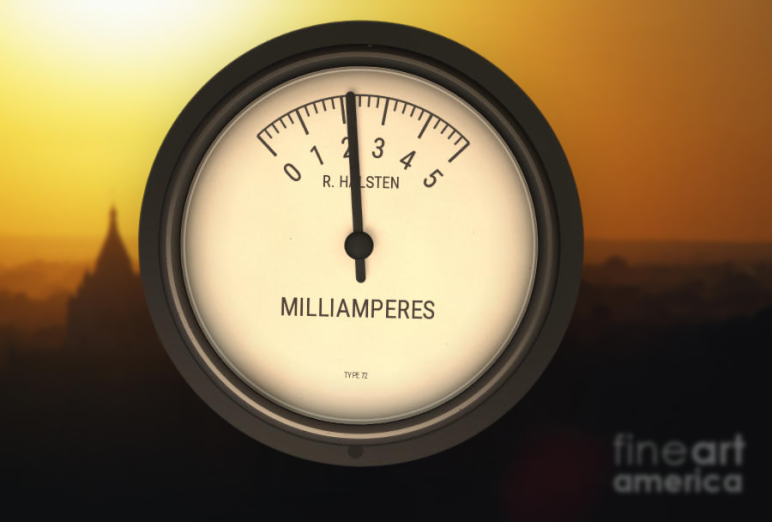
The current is 2.2; mA
